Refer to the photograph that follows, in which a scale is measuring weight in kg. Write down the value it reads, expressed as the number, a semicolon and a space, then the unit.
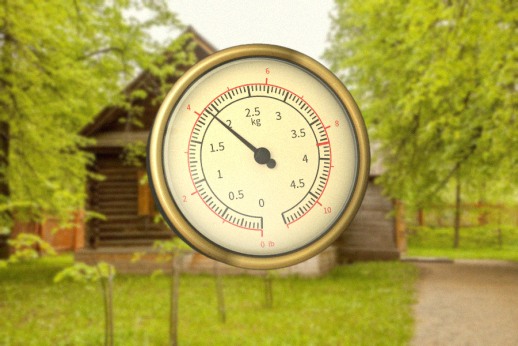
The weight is 1.9; kg
